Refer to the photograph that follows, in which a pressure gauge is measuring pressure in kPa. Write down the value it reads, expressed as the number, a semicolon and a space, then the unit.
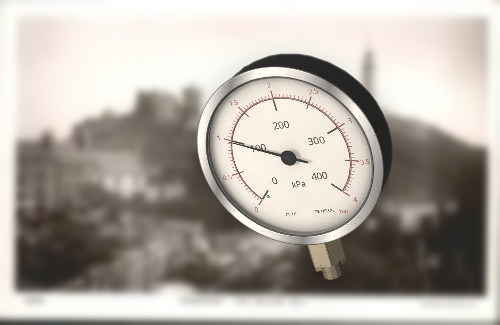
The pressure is 100; kPa
